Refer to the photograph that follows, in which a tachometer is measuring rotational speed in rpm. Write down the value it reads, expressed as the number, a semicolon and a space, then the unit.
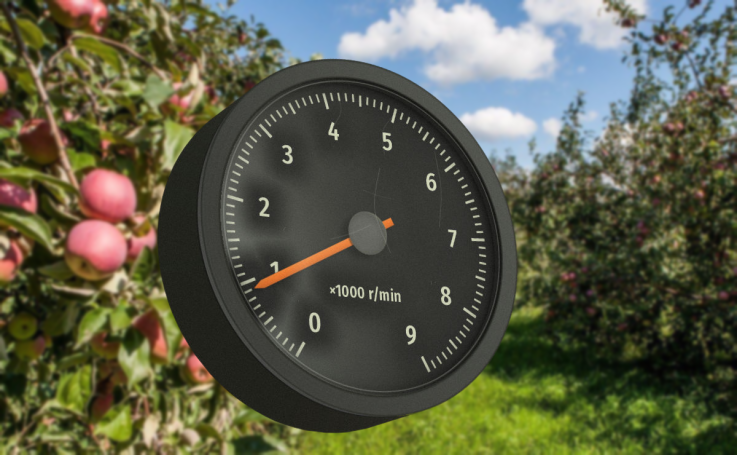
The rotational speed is 900; rpm
